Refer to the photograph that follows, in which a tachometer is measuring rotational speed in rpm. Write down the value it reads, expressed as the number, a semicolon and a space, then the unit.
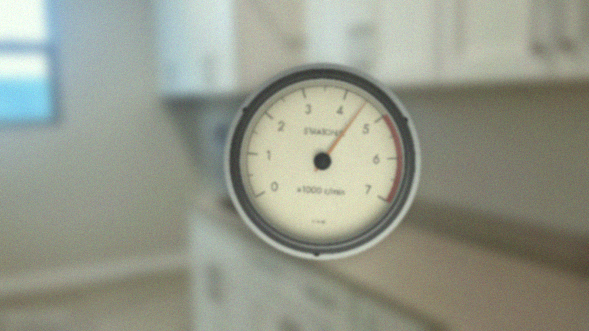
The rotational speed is 4500; rpm
